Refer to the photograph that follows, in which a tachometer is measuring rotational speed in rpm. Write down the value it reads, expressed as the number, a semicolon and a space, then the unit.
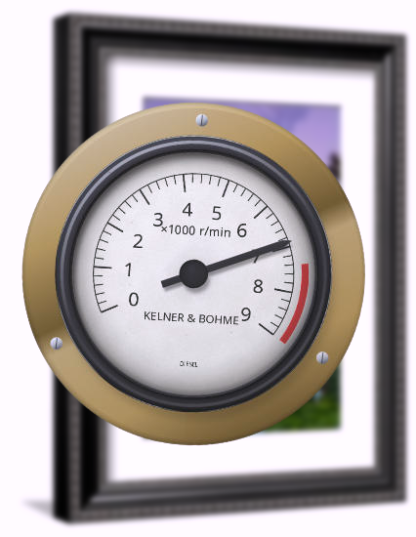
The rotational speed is 6900; rpm
